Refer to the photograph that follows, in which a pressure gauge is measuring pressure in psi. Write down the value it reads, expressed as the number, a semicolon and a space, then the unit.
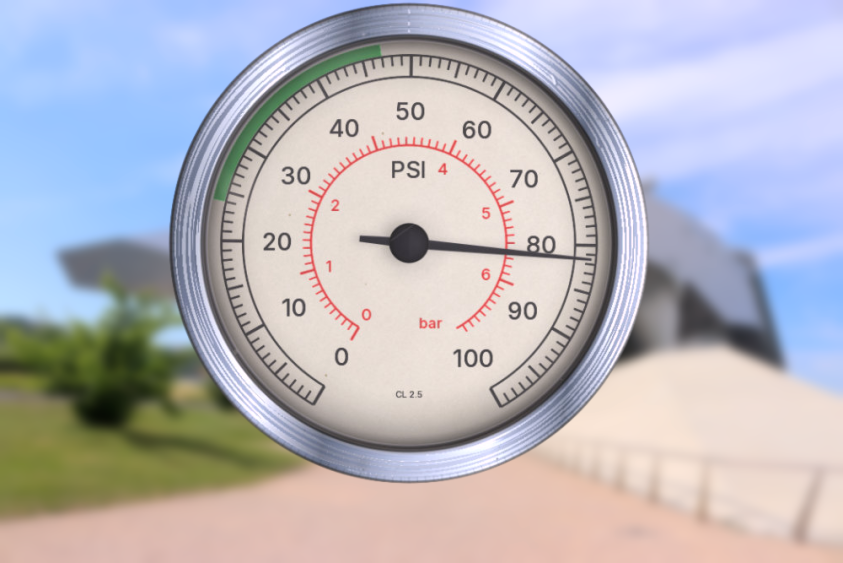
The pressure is 81.5; psi
